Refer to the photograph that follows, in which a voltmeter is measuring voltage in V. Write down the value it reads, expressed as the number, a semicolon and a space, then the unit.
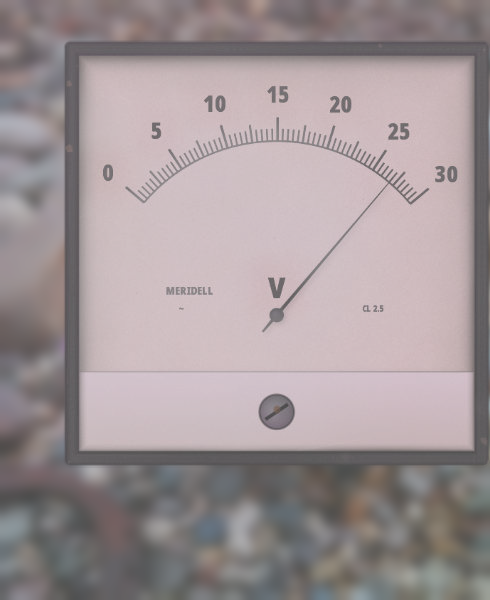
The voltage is 27; V
